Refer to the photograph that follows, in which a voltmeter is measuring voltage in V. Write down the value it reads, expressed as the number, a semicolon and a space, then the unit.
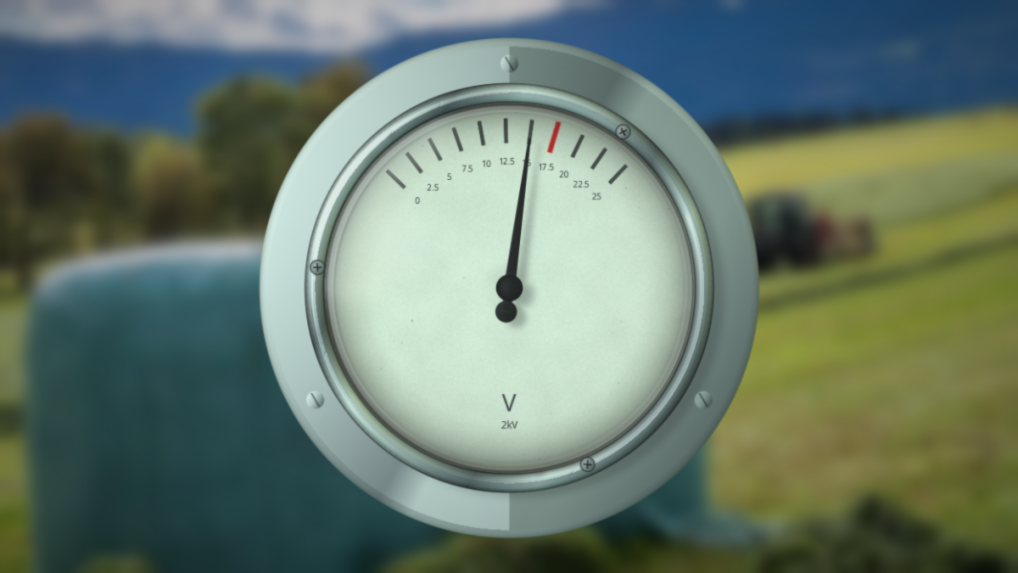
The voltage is 15; V
